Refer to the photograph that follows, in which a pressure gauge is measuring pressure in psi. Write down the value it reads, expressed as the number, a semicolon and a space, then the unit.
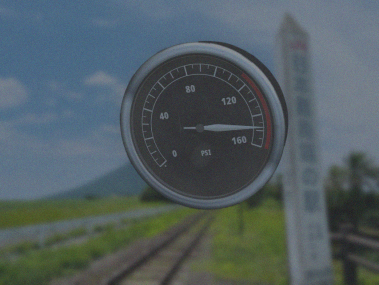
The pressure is 147.5; psi
